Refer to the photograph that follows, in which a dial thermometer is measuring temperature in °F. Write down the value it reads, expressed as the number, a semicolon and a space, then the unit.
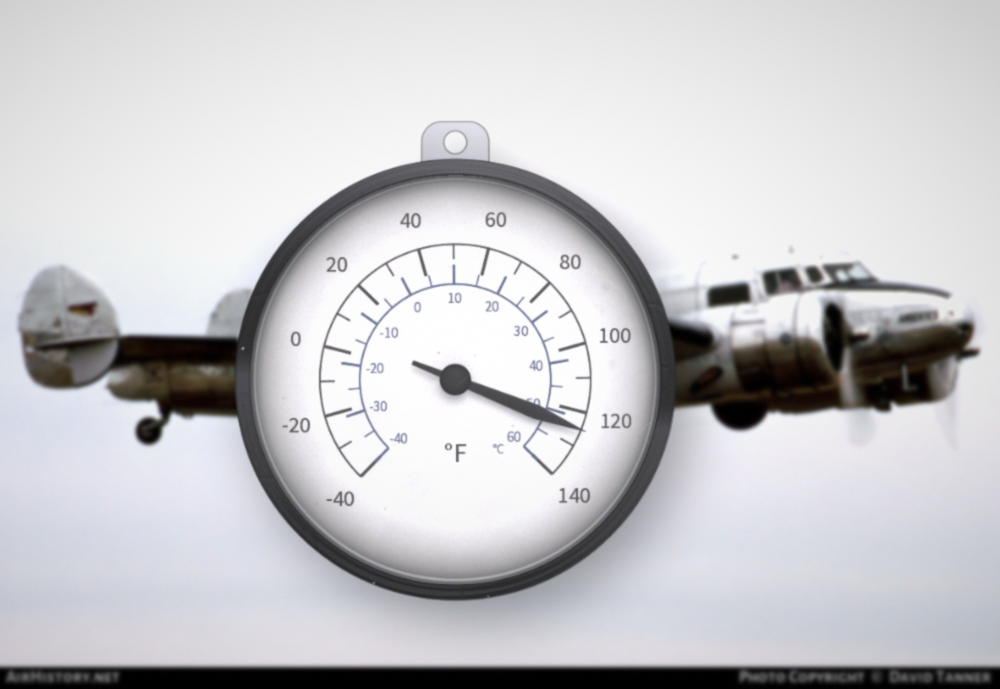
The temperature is 125; °F
